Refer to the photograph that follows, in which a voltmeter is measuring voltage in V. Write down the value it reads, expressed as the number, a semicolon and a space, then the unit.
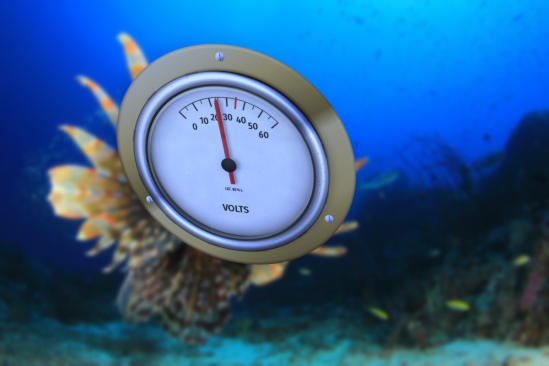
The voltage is 25; V
